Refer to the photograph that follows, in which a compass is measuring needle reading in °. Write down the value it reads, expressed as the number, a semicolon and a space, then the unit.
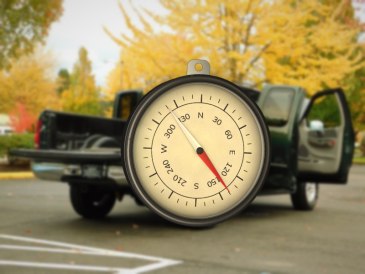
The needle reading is 140; °
